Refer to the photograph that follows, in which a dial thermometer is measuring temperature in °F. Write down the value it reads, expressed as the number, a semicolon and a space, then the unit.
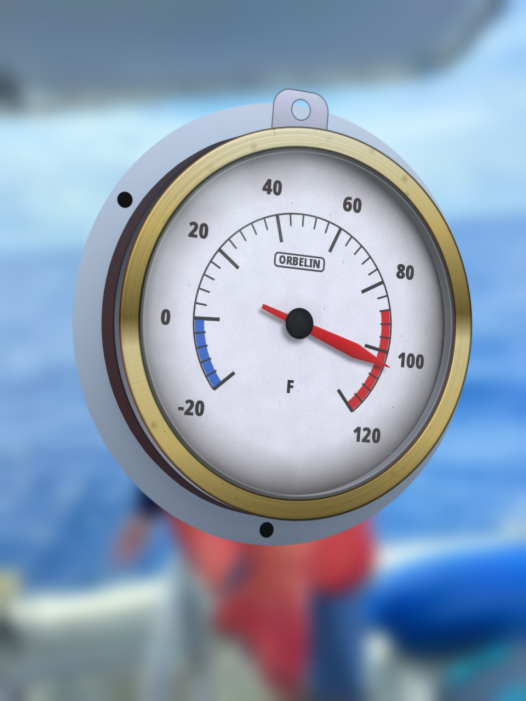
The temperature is 104; °F
